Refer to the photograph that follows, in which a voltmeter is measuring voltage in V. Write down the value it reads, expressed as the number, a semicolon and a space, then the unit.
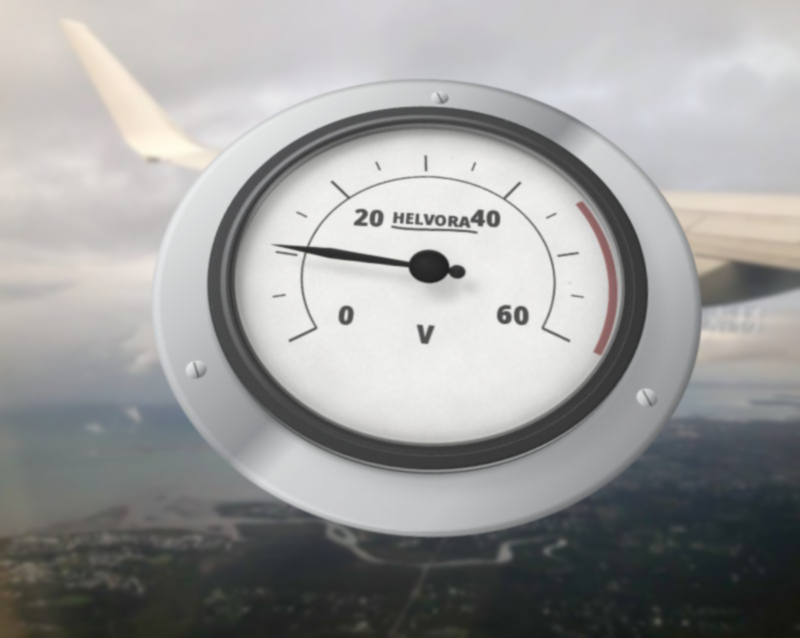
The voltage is 10; V
